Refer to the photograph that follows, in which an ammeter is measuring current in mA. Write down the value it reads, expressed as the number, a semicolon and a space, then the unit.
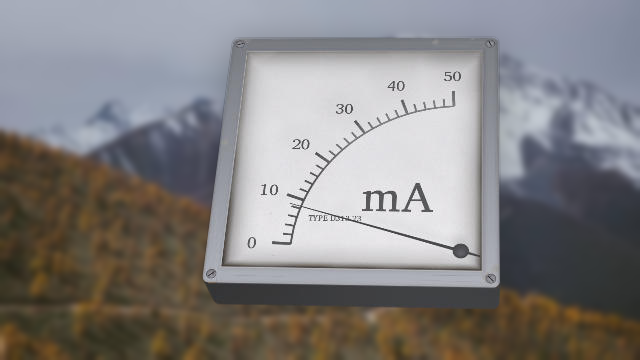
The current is 8; mA
